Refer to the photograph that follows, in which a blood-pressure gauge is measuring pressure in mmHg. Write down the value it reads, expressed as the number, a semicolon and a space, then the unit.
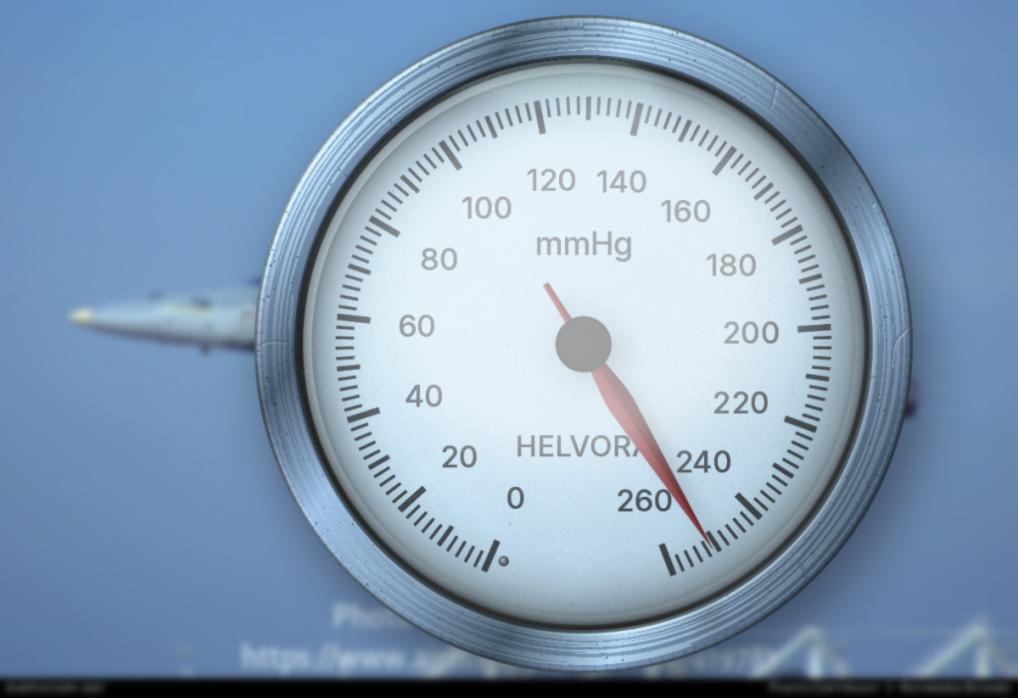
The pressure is 251; mmHg
